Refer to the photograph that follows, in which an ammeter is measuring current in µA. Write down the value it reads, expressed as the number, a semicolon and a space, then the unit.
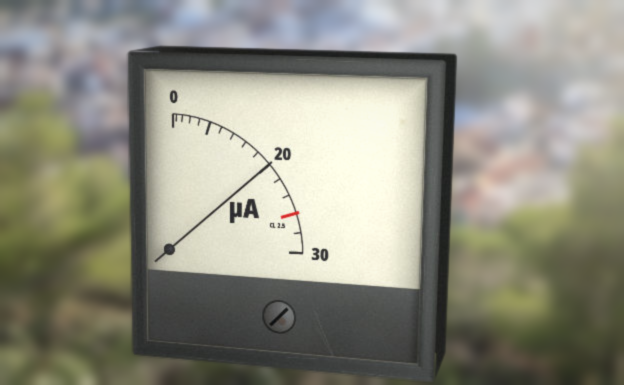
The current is 20; µA
